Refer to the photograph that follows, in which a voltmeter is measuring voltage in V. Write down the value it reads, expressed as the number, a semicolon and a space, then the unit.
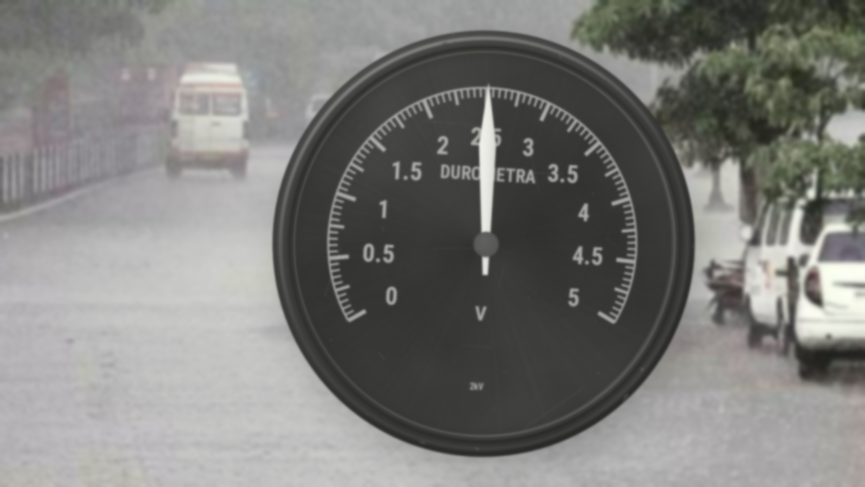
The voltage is 2.5; V
